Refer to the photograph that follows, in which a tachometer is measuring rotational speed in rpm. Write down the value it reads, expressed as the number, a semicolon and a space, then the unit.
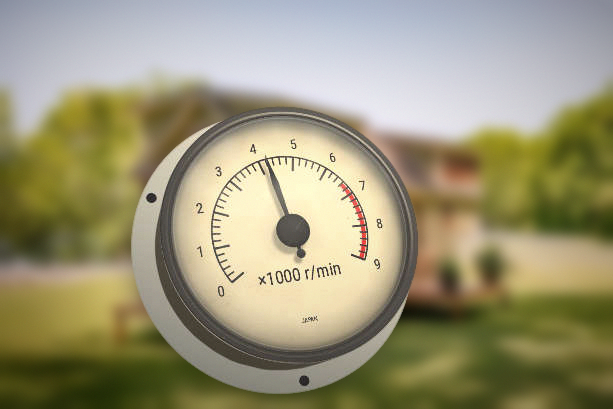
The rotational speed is 4200; rpm
